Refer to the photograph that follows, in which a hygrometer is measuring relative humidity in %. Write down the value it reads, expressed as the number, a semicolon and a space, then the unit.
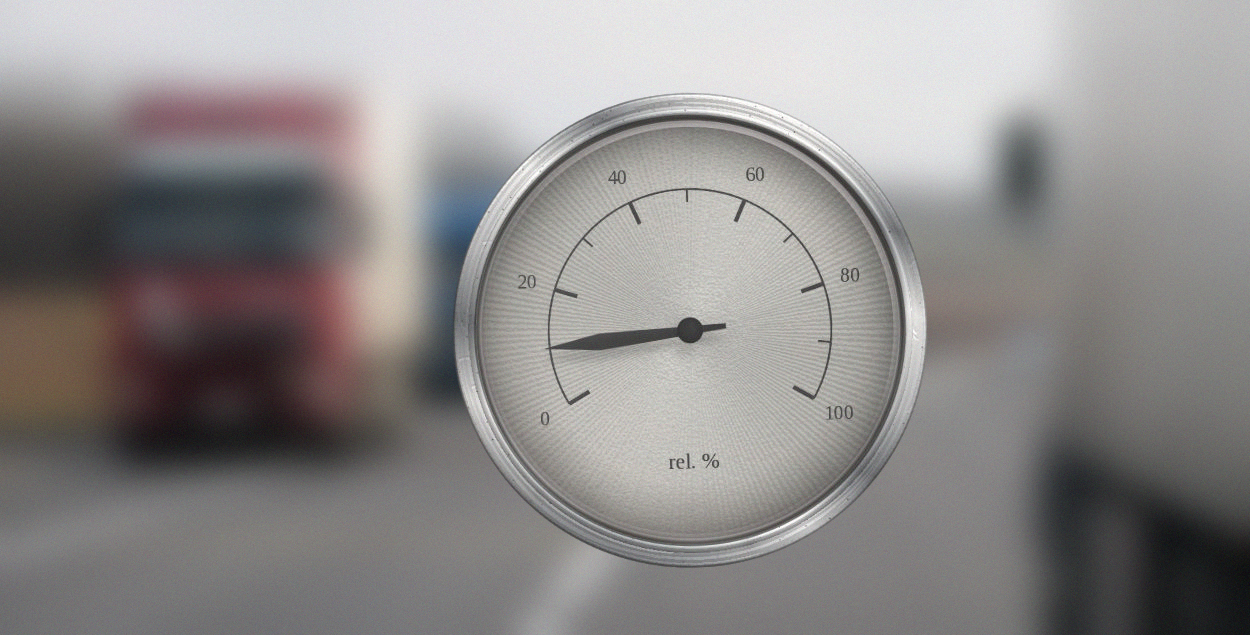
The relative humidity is 10; %
